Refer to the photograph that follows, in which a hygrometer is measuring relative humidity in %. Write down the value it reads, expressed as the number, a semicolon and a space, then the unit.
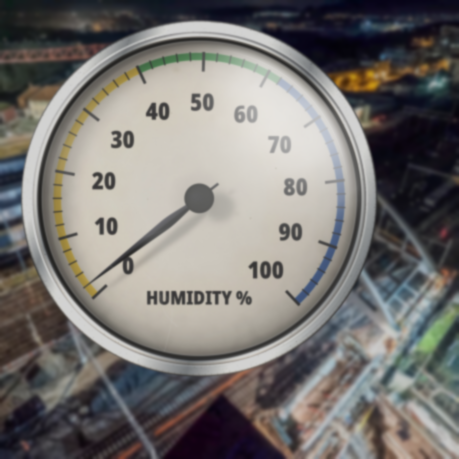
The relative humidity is 2; %
